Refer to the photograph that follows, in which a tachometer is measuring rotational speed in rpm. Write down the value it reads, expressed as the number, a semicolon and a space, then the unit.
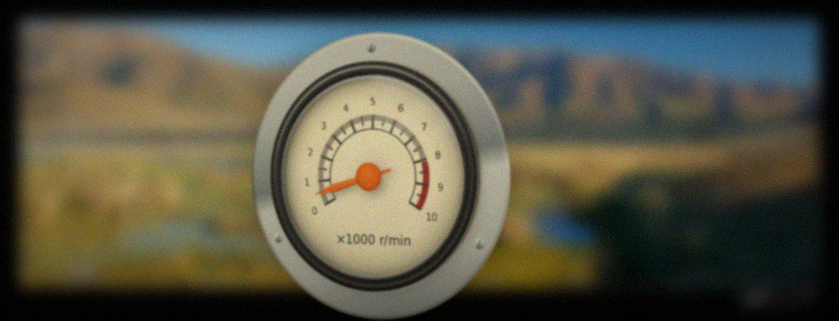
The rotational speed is 500; rpm
